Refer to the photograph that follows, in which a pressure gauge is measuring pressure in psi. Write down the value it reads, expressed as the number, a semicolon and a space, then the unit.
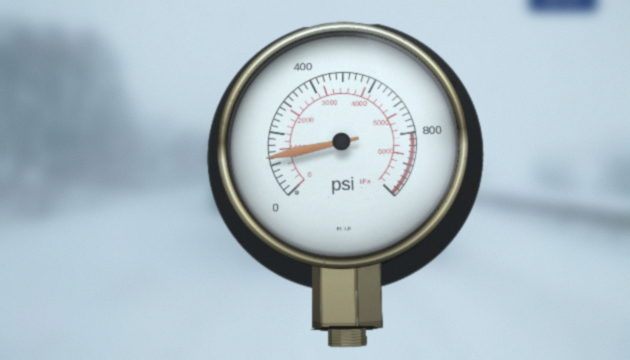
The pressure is 120; psi
